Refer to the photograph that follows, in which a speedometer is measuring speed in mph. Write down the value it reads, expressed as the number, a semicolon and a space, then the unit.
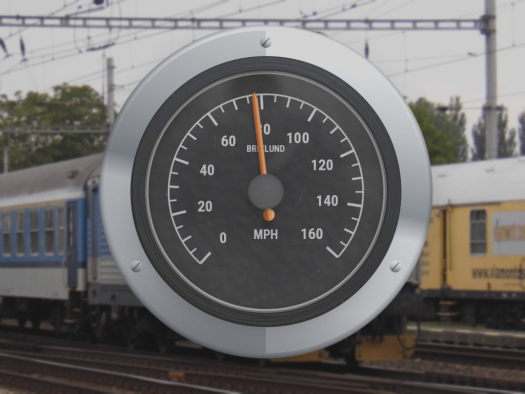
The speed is 77.5; mph
